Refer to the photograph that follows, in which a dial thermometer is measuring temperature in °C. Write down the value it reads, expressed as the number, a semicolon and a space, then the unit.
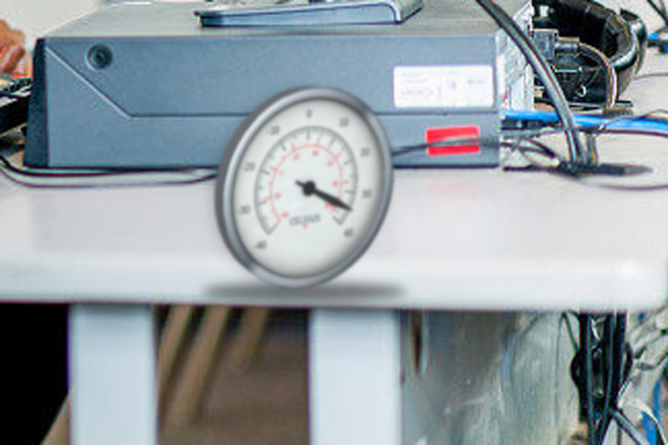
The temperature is 35; °C
